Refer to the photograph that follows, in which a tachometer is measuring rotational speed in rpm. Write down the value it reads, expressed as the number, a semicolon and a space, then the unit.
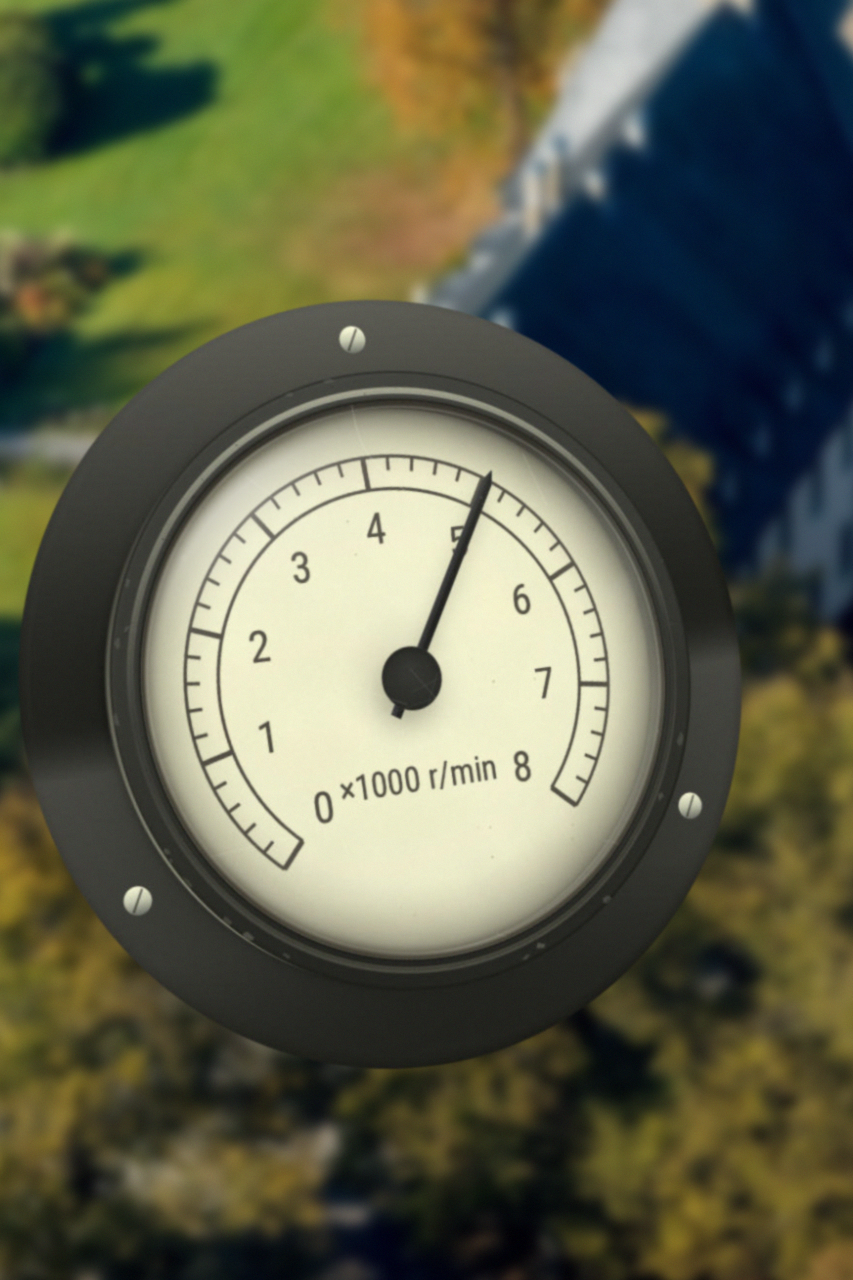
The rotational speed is 5000; rpm
